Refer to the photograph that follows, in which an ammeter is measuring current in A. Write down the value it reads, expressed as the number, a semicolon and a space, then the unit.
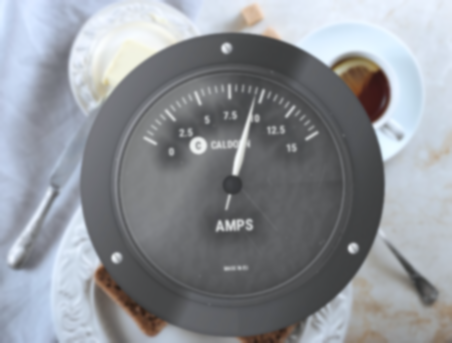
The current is 9.5; A
